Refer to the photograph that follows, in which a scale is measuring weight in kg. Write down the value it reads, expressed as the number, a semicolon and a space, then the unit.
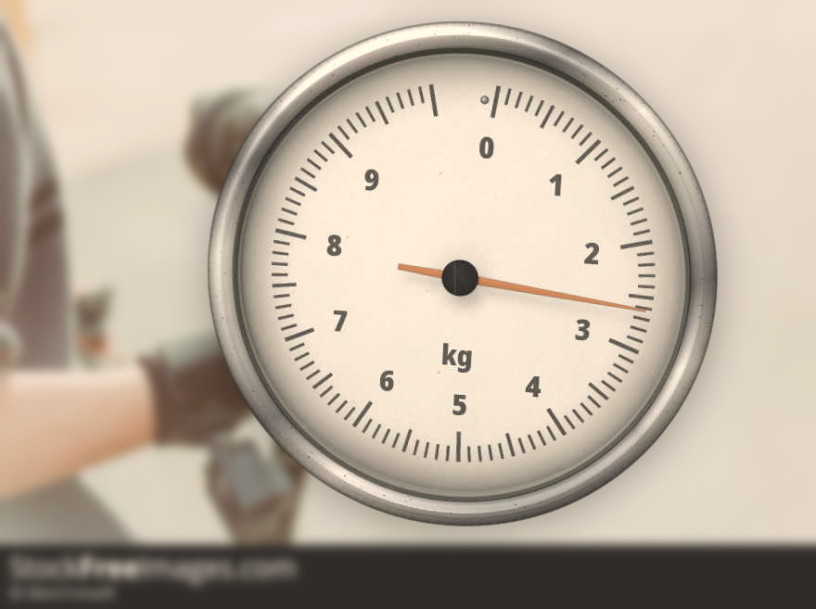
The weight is 2.6; kg
